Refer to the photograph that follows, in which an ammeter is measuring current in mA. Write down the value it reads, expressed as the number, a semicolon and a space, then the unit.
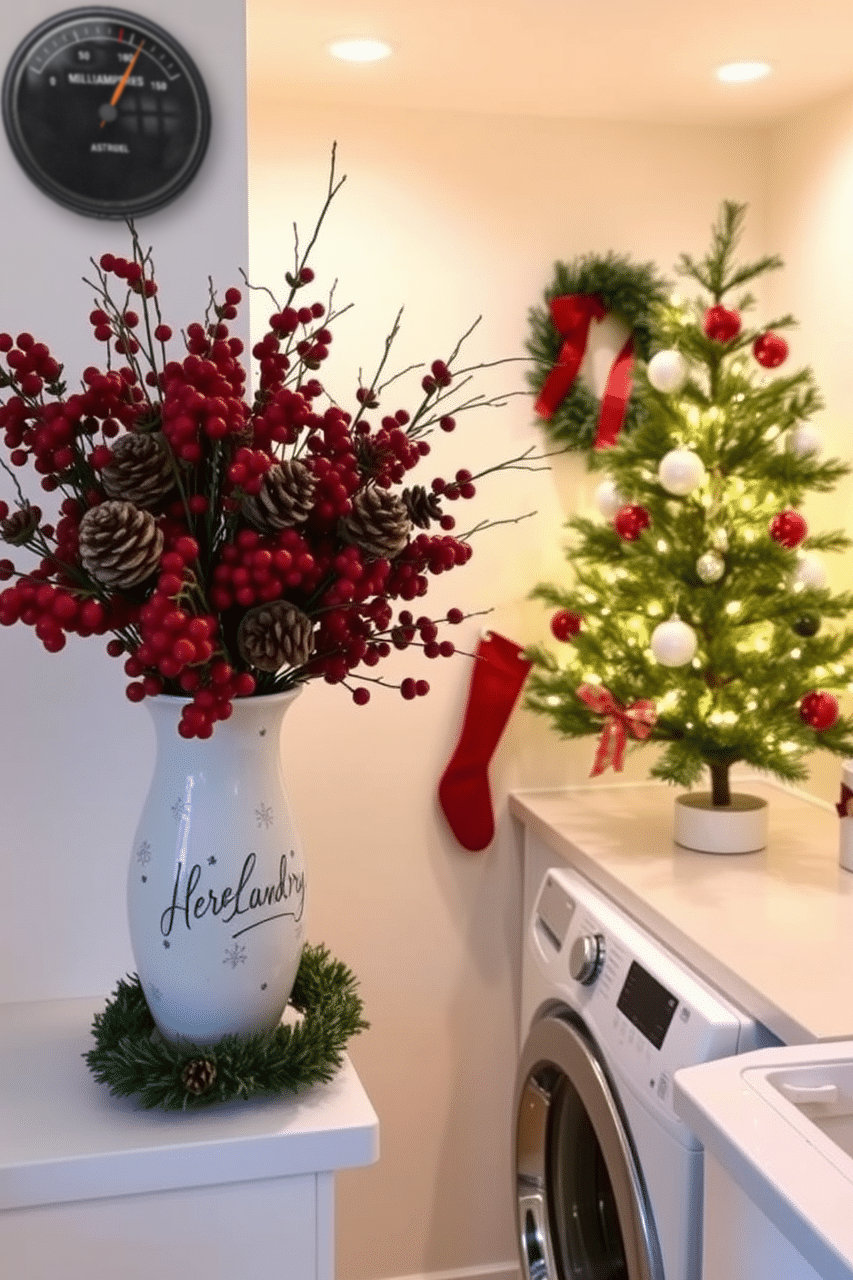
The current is 110; mA
